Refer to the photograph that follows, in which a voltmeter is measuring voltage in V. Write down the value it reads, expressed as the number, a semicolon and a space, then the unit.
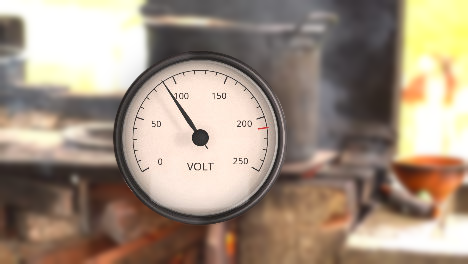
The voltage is 90; V
